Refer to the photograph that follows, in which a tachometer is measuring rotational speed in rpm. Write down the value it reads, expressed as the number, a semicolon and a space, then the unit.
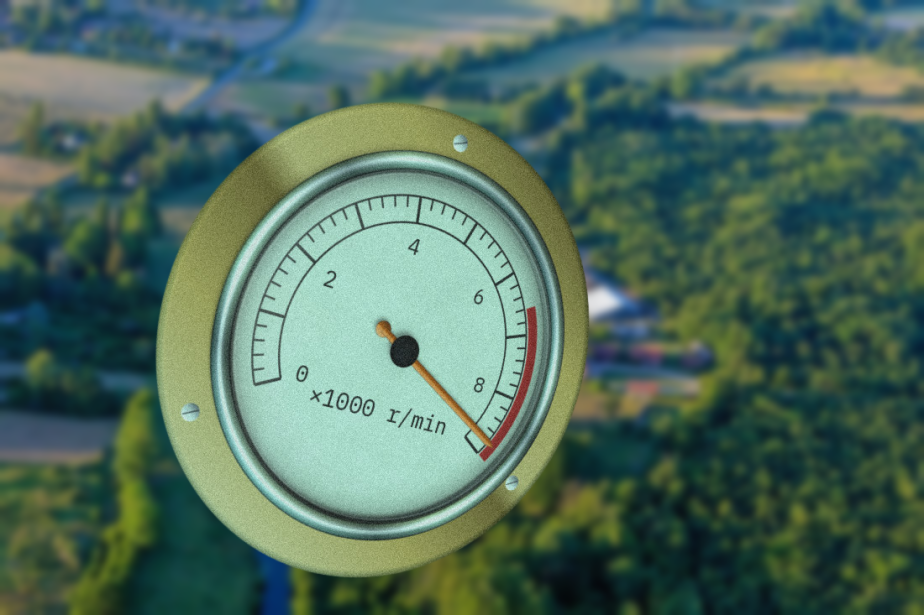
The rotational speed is 8800; rpm
